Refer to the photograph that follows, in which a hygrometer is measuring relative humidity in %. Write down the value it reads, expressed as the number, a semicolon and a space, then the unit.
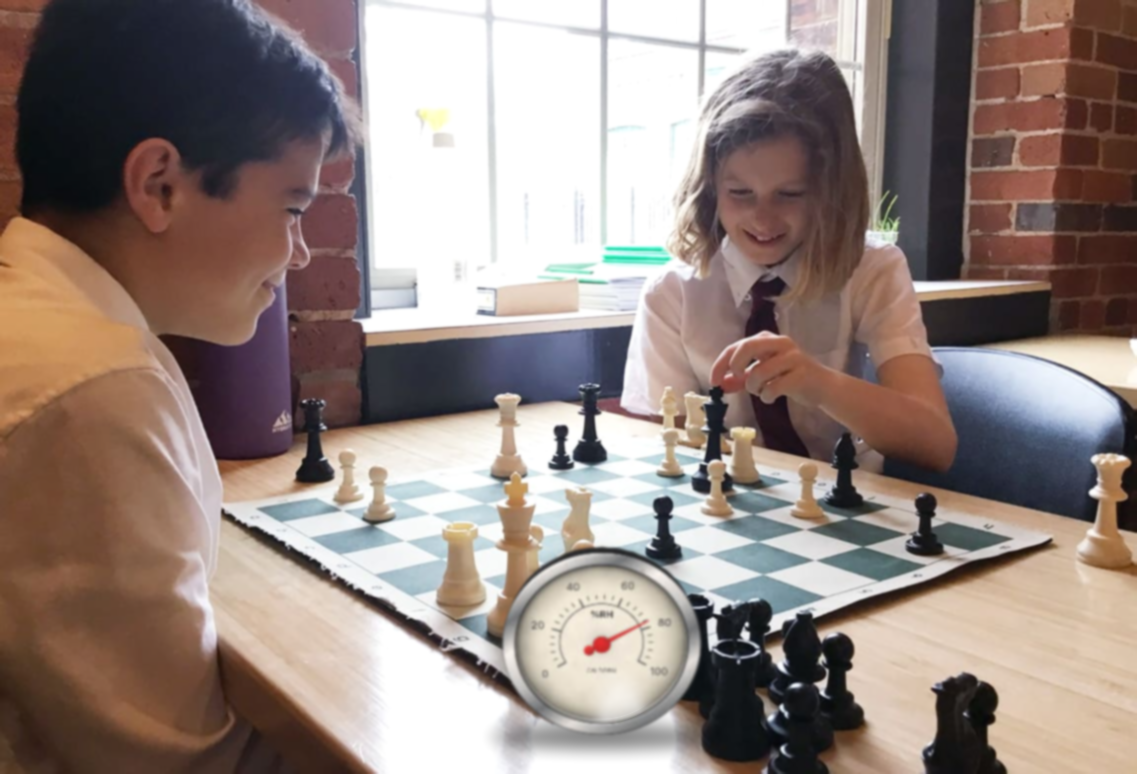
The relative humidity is 76; %
